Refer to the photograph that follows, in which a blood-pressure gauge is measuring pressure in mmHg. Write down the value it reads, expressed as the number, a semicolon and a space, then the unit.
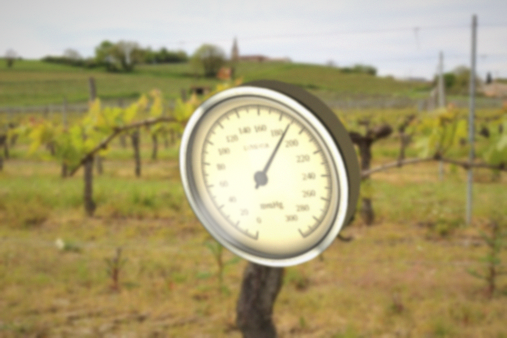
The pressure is 190; mmHg
